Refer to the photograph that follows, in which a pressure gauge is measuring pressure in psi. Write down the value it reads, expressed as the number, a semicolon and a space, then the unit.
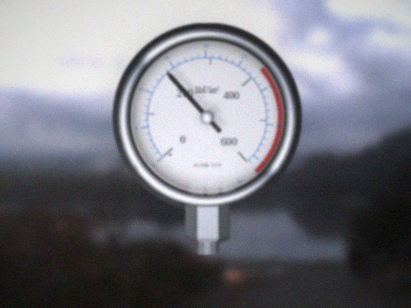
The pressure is 200; psi
